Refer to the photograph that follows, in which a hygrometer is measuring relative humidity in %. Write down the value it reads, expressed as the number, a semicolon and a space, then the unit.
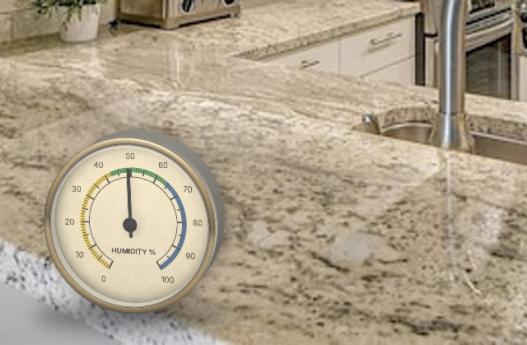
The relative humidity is 50; %
